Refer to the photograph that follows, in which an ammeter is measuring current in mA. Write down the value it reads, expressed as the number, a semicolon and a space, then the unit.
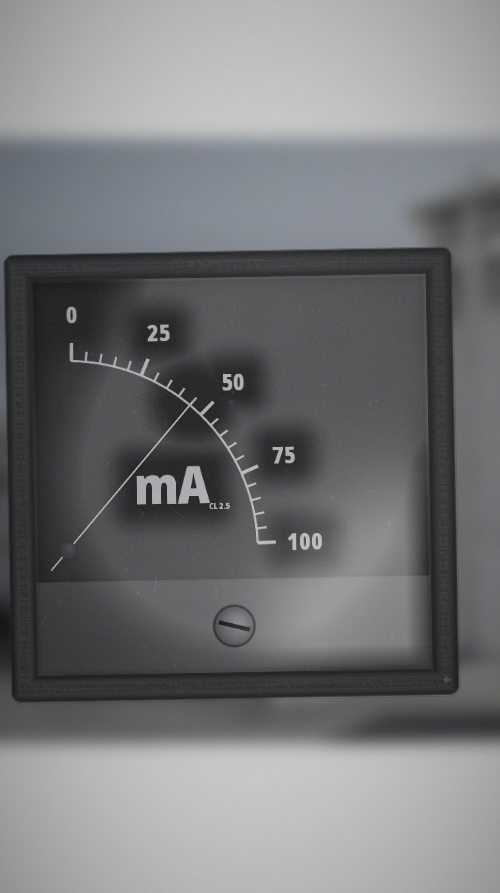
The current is 45; mA
